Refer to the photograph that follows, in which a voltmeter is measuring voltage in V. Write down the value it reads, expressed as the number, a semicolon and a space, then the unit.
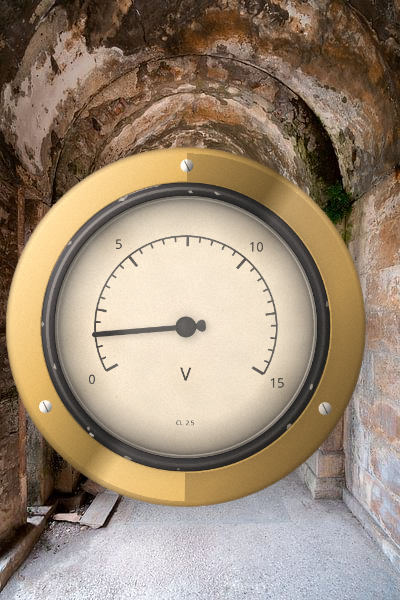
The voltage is 1.5; V
